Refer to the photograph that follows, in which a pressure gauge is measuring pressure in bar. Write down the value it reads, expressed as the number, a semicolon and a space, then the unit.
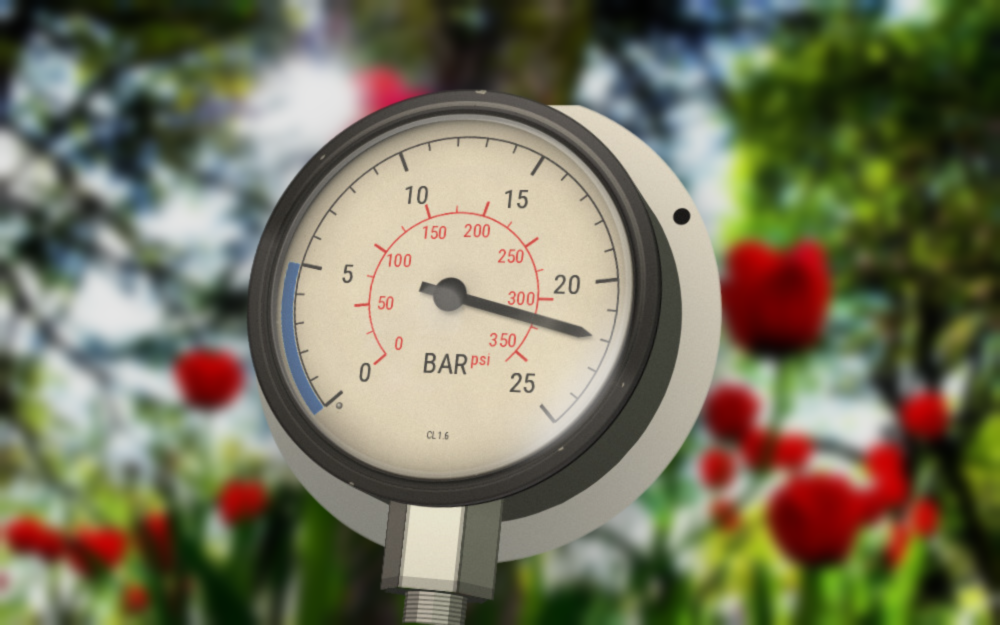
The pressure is 22; bar
